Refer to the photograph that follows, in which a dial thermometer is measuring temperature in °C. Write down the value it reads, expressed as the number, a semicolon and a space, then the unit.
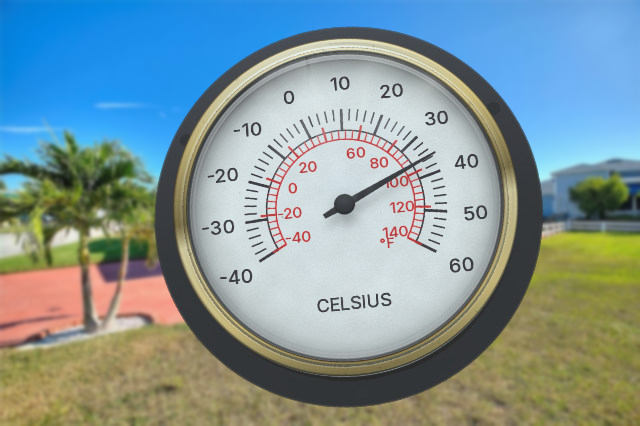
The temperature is 36; °C
